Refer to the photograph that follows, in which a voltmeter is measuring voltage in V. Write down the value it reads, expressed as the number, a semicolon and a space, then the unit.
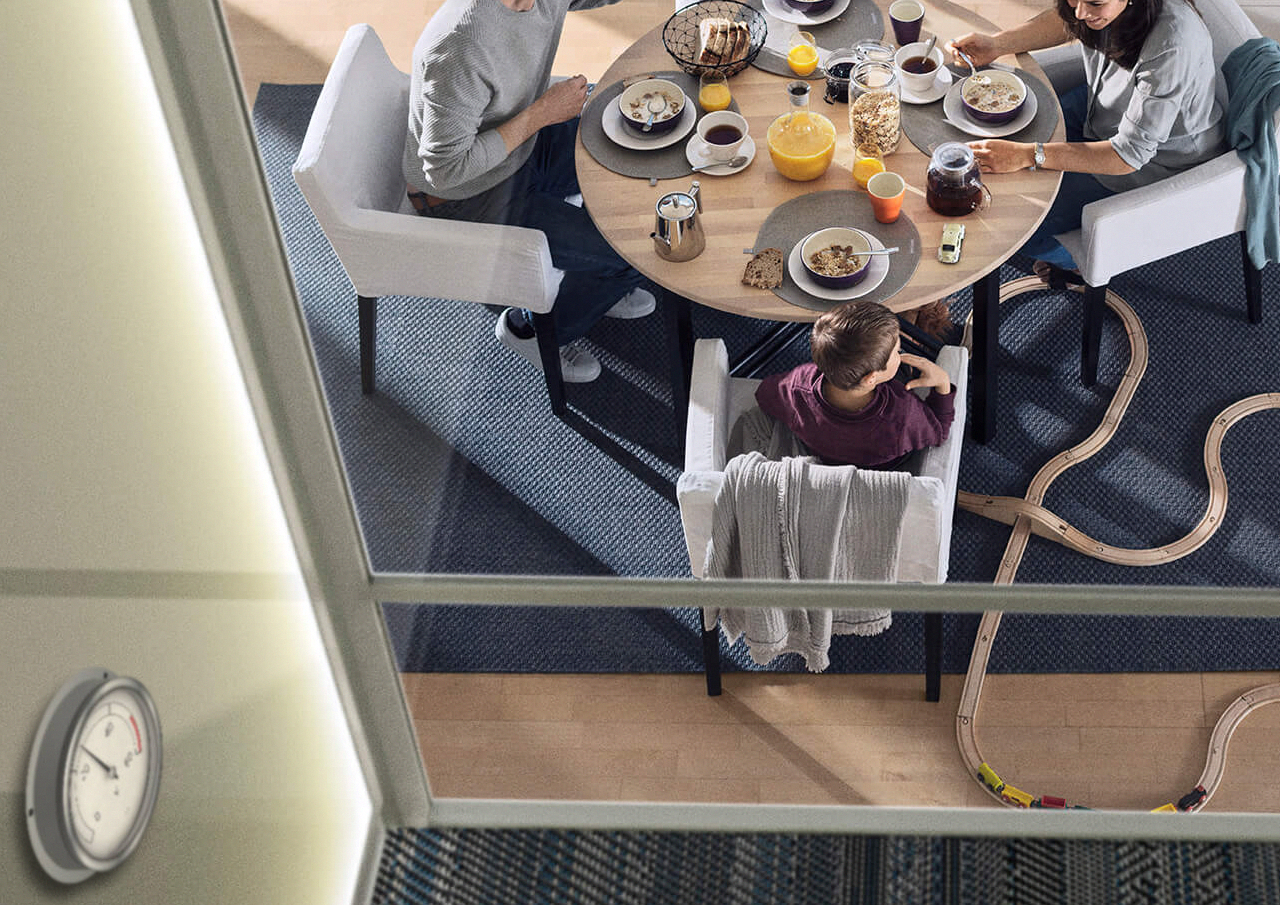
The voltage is 25; V
